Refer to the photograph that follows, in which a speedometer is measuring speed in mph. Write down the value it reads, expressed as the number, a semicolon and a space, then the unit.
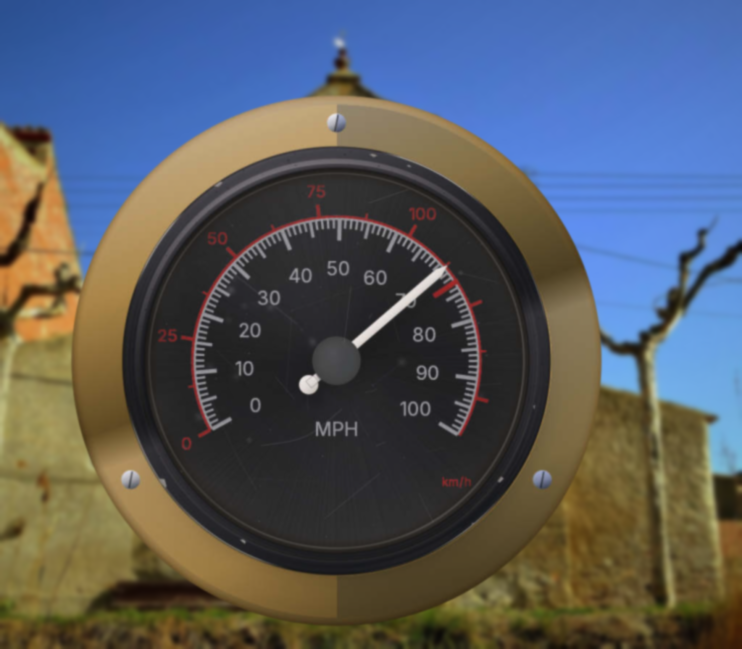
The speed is 70; mph
